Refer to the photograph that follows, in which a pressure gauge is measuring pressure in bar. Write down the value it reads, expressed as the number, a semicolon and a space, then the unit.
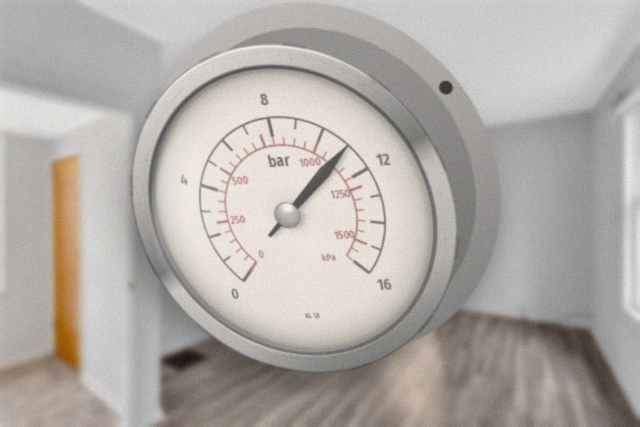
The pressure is 11; bar
